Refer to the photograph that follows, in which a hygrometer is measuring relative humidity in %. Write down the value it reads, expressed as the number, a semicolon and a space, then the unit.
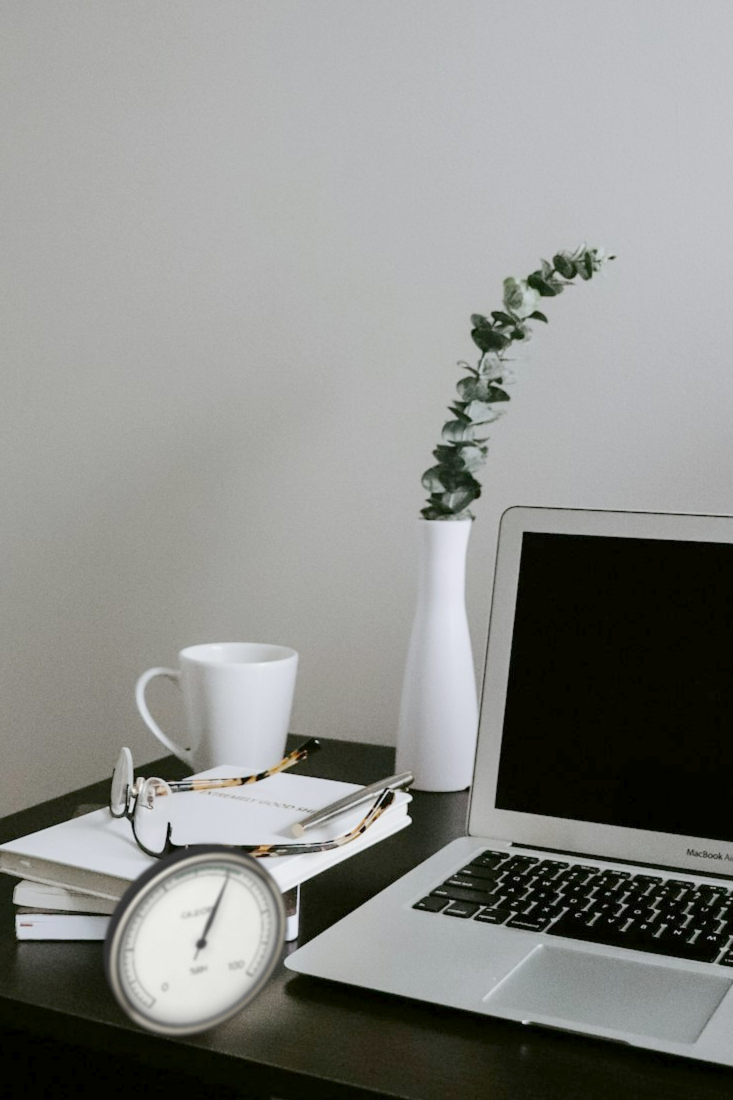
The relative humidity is 60; %
